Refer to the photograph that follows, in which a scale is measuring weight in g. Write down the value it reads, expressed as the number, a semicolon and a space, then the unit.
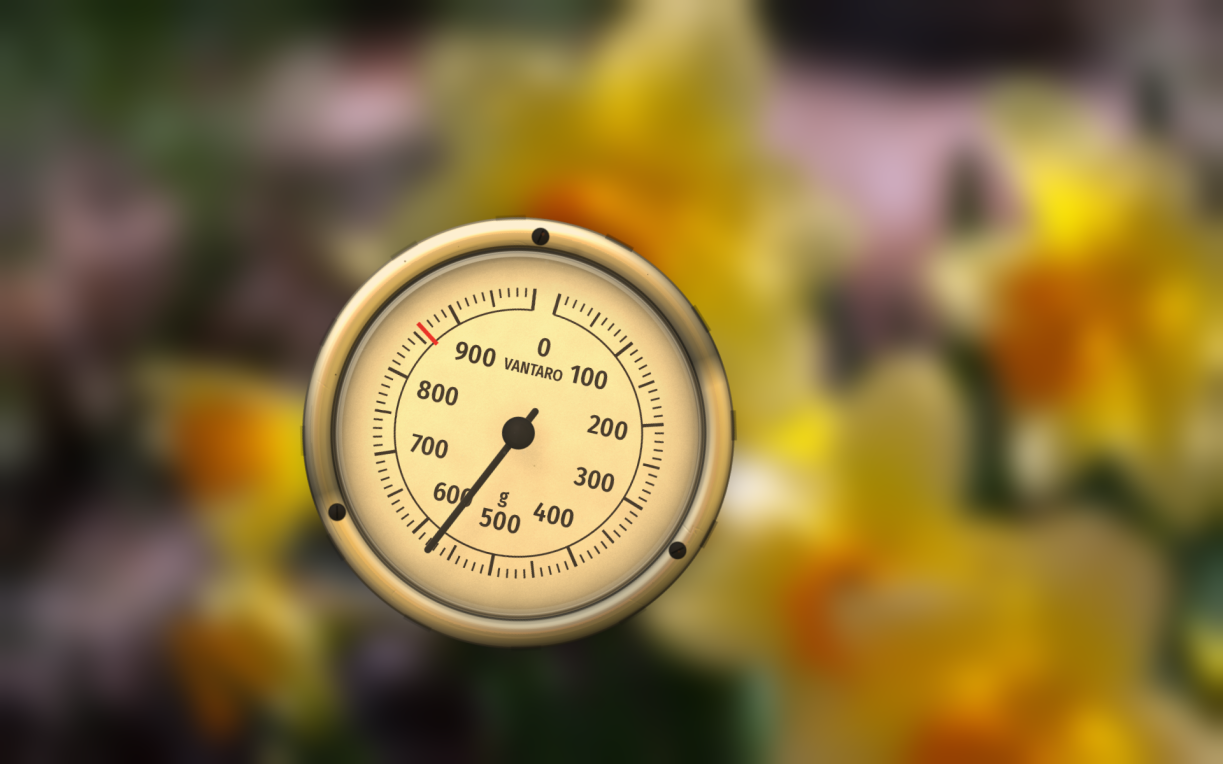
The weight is 575; g
